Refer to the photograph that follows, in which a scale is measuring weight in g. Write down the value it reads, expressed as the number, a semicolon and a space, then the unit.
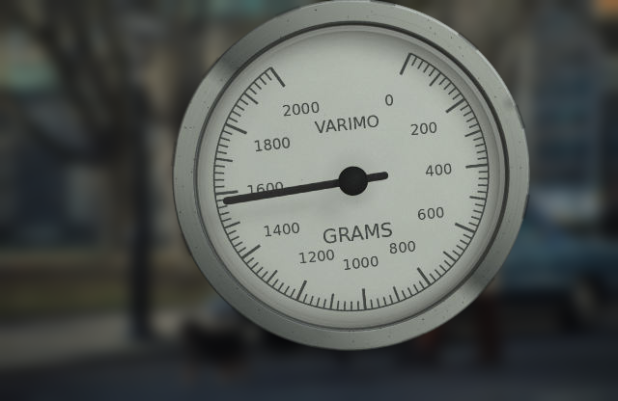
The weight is 1580; g
